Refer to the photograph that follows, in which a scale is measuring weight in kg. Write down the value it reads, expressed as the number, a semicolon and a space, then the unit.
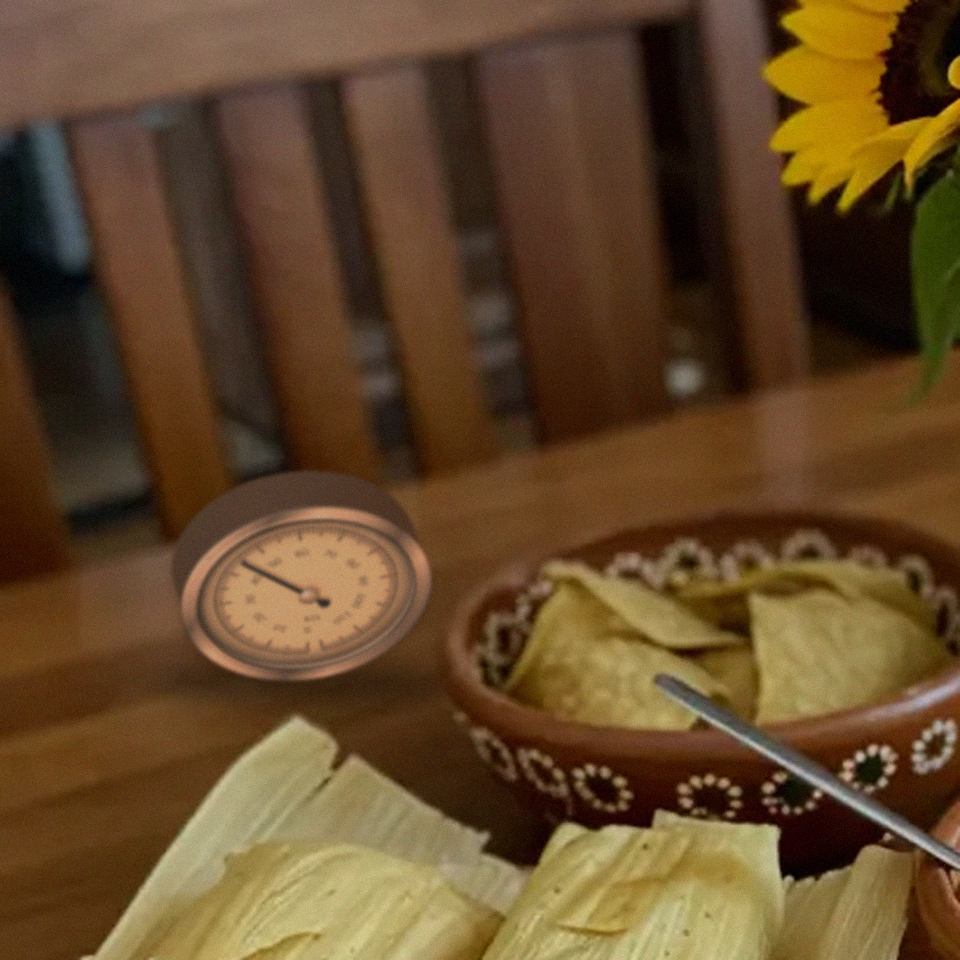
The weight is 45; kg
